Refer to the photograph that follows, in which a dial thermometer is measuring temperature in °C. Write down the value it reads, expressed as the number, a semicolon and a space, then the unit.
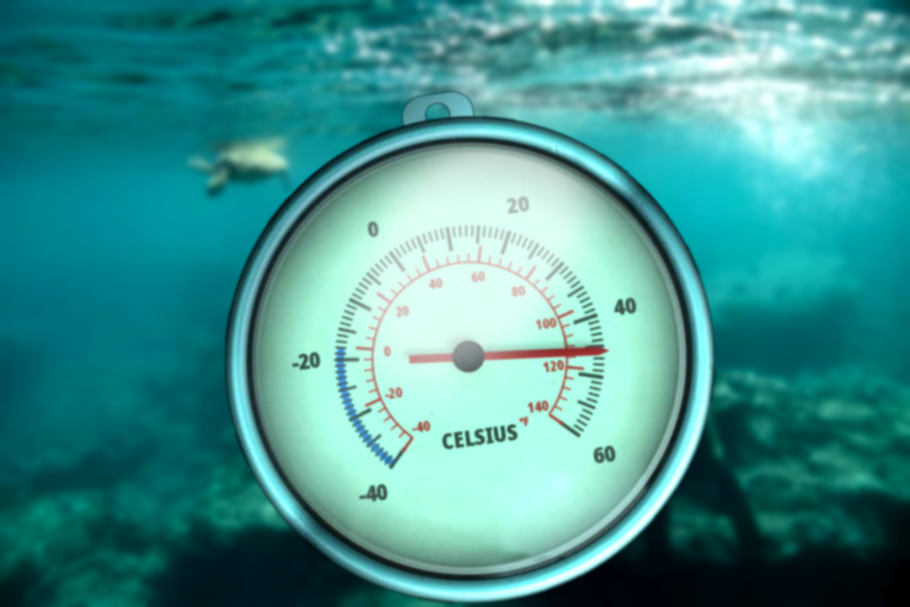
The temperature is 46; °C
